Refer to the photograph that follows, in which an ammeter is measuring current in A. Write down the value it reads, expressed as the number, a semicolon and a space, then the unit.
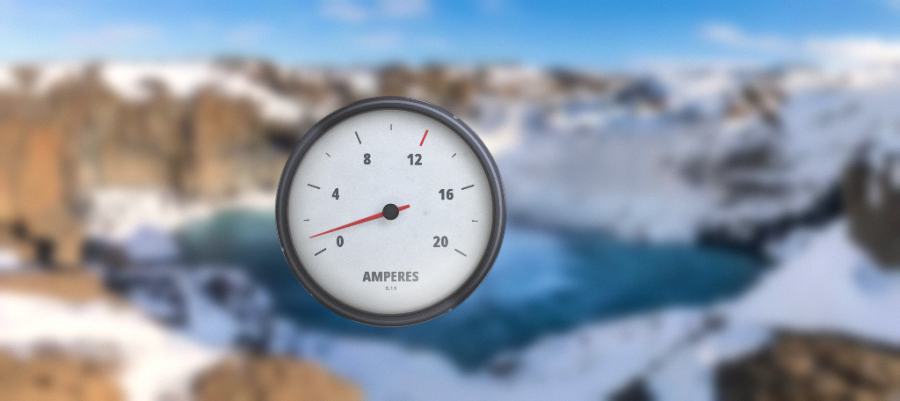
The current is 1; A
